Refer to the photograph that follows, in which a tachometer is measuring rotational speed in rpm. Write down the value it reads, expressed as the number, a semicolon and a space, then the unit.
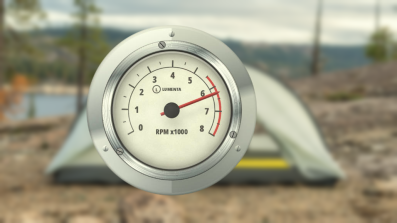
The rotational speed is 6250; rpm
